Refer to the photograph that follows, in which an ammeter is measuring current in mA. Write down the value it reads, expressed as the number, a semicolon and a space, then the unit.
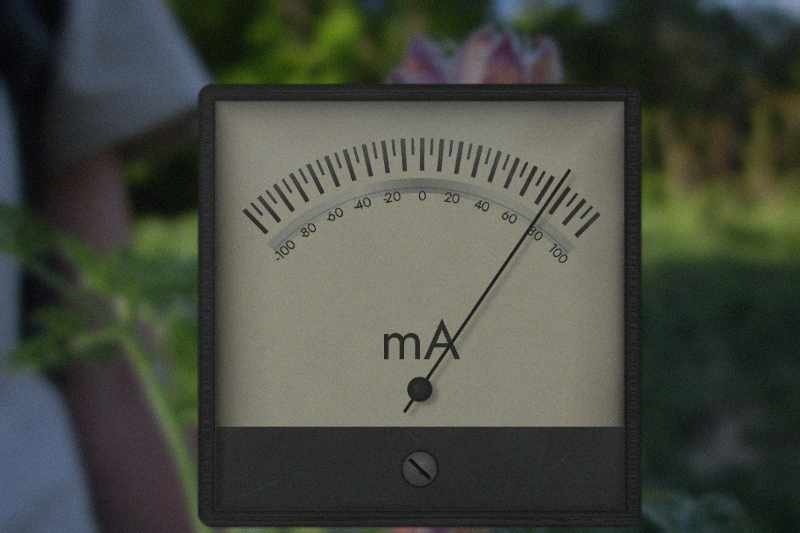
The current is 75; mA
